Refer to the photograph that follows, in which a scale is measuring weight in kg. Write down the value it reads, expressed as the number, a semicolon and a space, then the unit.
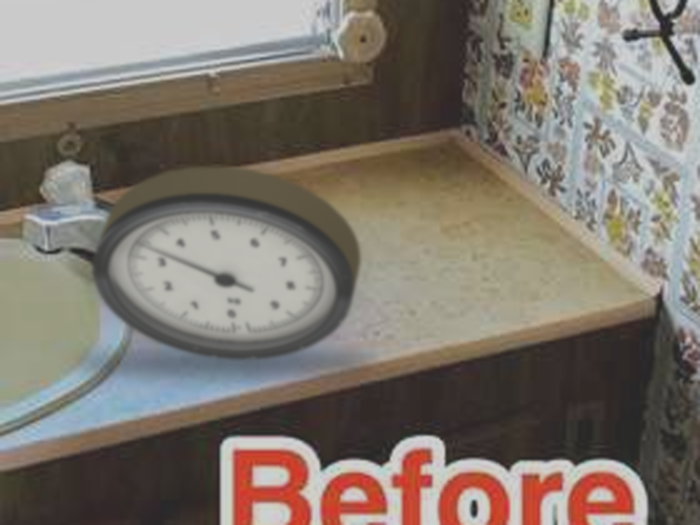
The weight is 3.5; kg
